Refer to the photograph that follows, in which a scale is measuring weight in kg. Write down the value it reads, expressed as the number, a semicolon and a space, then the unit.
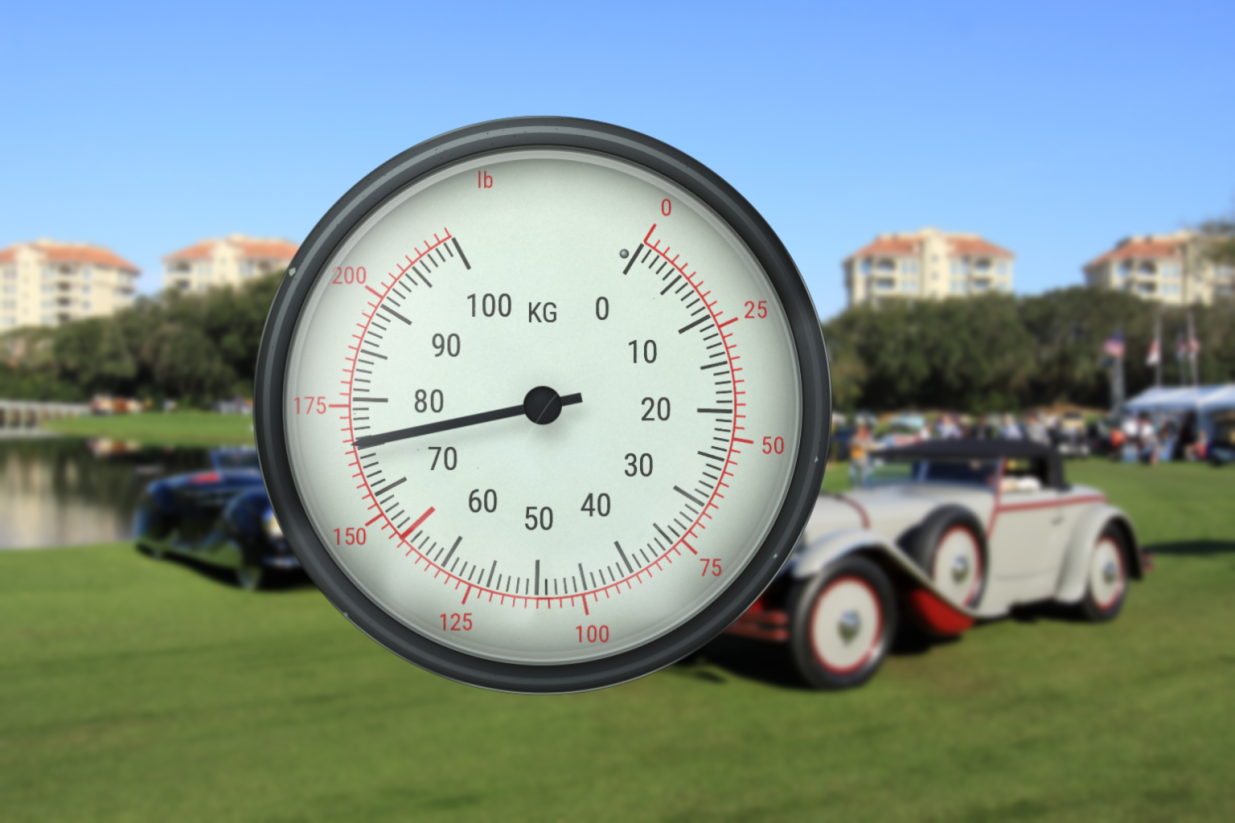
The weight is 75.5; kg
